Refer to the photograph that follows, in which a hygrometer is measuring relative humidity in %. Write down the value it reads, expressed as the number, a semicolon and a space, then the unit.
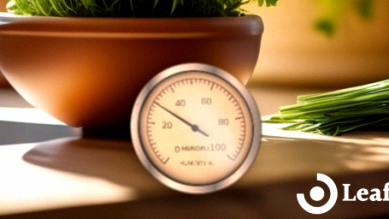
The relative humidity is 30; %
